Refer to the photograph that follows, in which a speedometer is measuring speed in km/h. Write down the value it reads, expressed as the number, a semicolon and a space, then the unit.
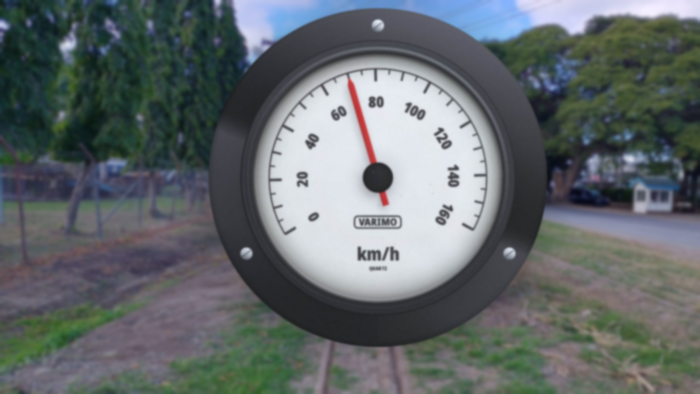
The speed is 70; km/h
